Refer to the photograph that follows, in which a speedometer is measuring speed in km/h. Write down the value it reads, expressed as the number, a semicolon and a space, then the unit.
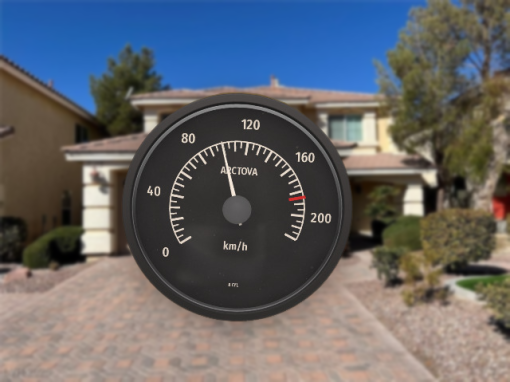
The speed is 100; km/h
